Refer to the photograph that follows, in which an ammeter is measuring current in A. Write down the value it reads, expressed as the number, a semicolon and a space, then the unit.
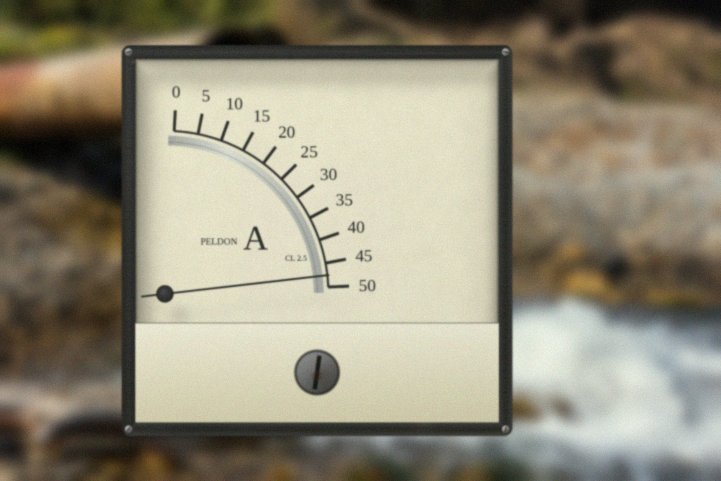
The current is 47.5; A
